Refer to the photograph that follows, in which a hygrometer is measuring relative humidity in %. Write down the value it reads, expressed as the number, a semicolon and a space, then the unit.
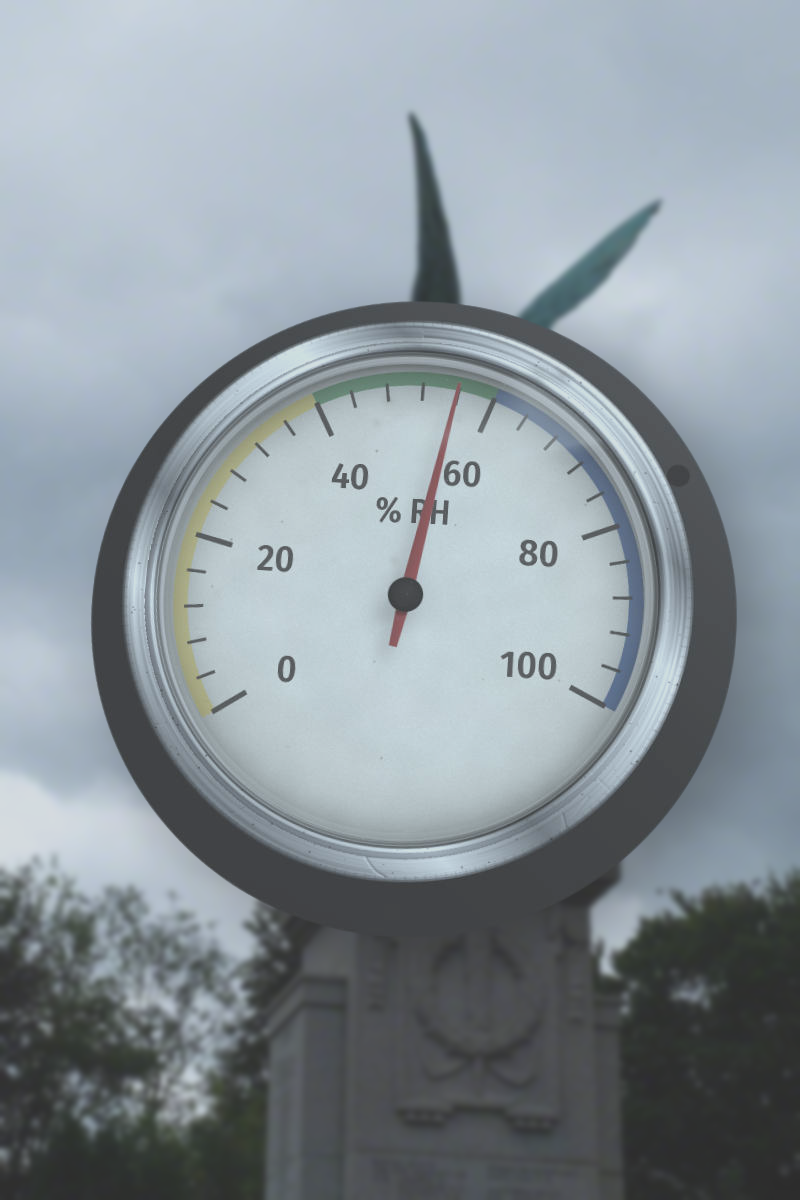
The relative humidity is 56; %
